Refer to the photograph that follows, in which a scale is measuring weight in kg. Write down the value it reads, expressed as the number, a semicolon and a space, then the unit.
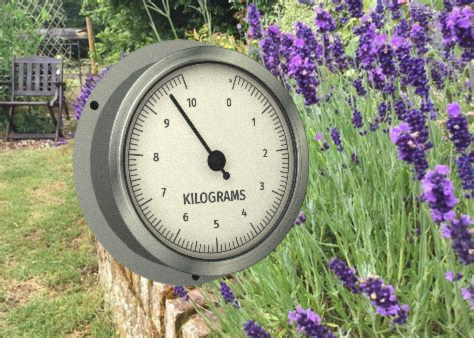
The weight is 9.5; kg
